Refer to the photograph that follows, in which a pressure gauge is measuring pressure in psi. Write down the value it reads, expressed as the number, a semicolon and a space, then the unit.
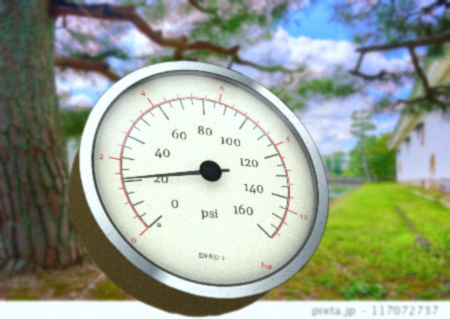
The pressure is 20; psi
